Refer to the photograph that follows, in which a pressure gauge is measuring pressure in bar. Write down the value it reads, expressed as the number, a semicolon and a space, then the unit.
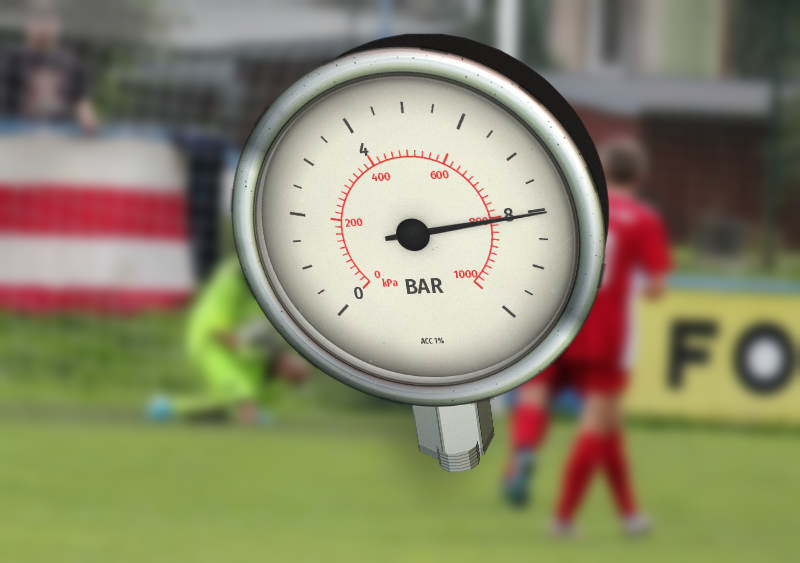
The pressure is 8; bar
